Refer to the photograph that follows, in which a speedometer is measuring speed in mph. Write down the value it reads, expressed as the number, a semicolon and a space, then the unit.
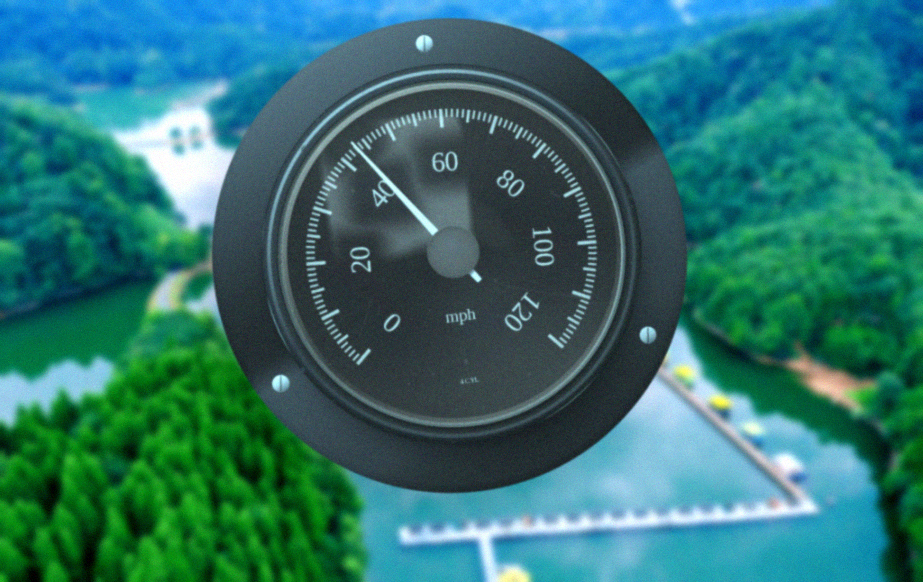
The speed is 43; mph
